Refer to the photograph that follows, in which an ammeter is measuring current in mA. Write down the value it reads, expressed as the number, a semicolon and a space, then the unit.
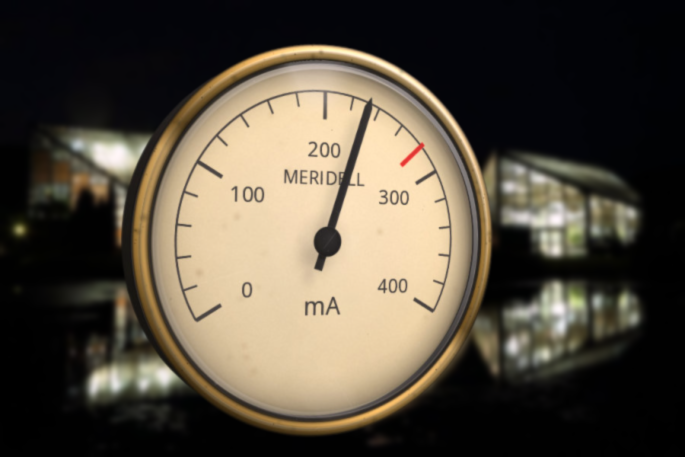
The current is 230; mA
